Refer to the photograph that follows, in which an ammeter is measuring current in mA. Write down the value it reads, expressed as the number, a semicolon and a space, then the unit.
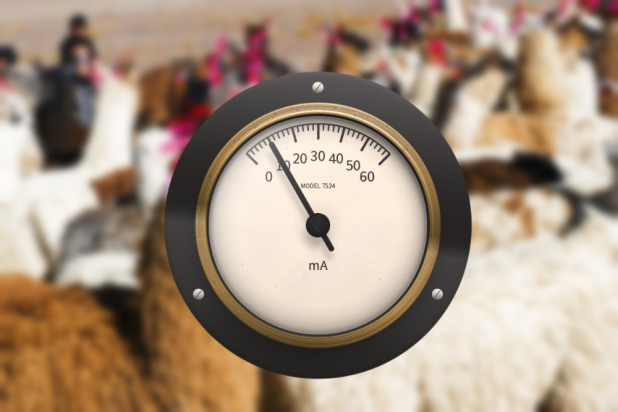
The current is 10; mA
